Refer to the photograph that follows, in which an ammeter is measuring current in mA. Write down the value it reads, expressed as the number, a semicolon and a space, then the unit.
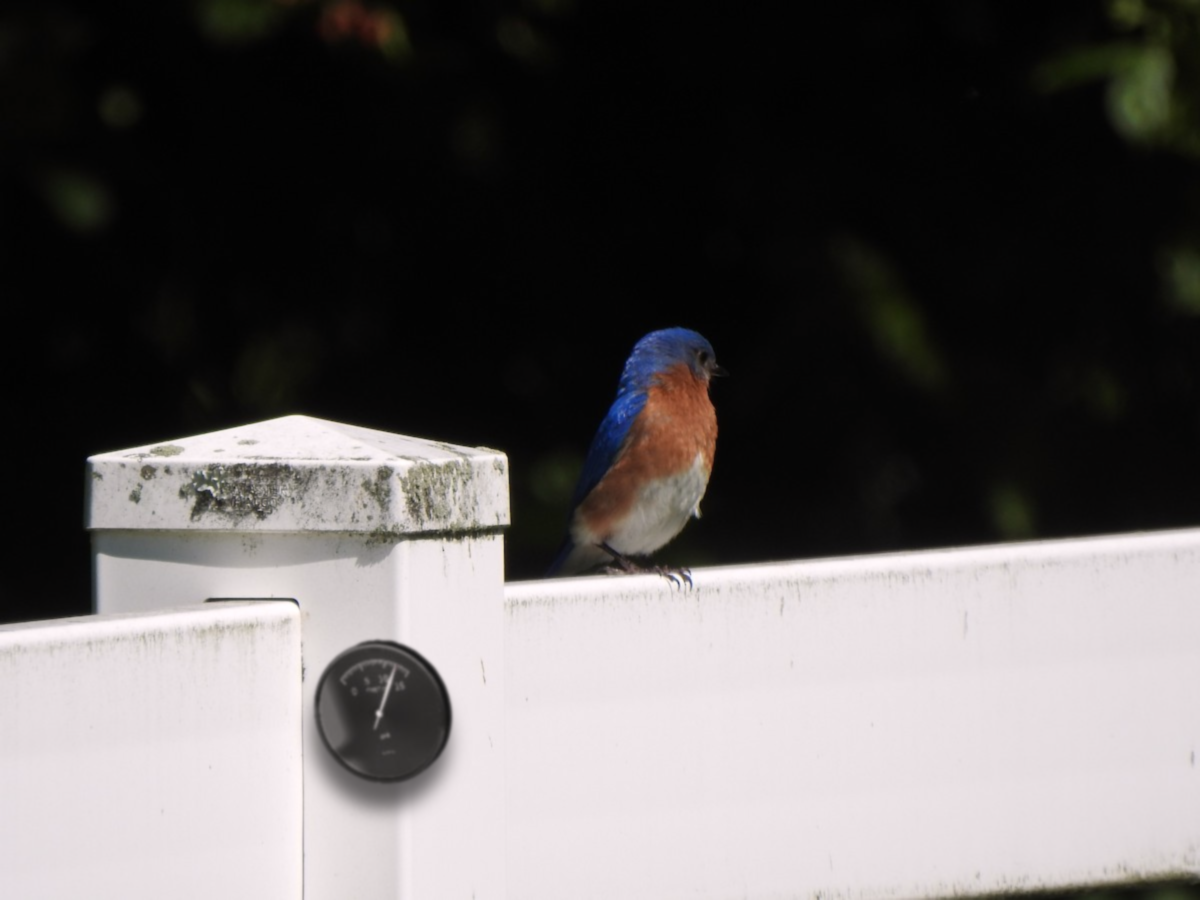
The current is 12.5; mA
